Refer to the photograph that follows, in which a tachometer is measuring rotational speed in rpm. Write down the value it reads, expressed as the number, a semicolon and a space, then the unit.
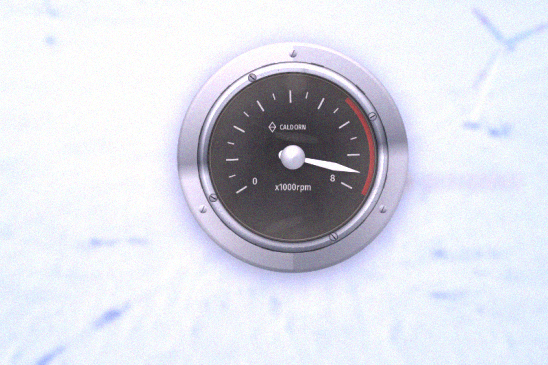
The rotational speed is 7500; rpm
